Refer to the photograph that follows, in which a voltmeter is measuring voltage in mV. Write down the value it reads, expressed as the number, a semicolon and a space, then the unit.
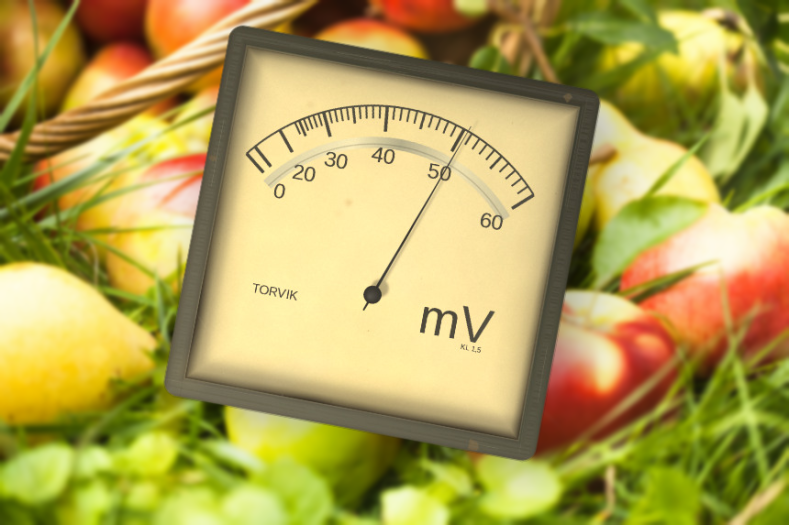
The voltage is 50.5; mV
